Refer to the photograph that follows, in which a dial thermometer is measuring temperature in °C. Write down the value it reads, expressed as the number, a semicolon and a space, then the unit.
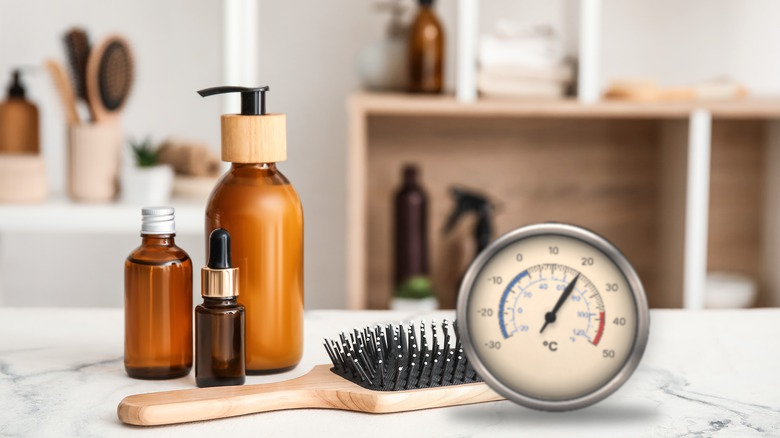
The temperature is 20; °C
